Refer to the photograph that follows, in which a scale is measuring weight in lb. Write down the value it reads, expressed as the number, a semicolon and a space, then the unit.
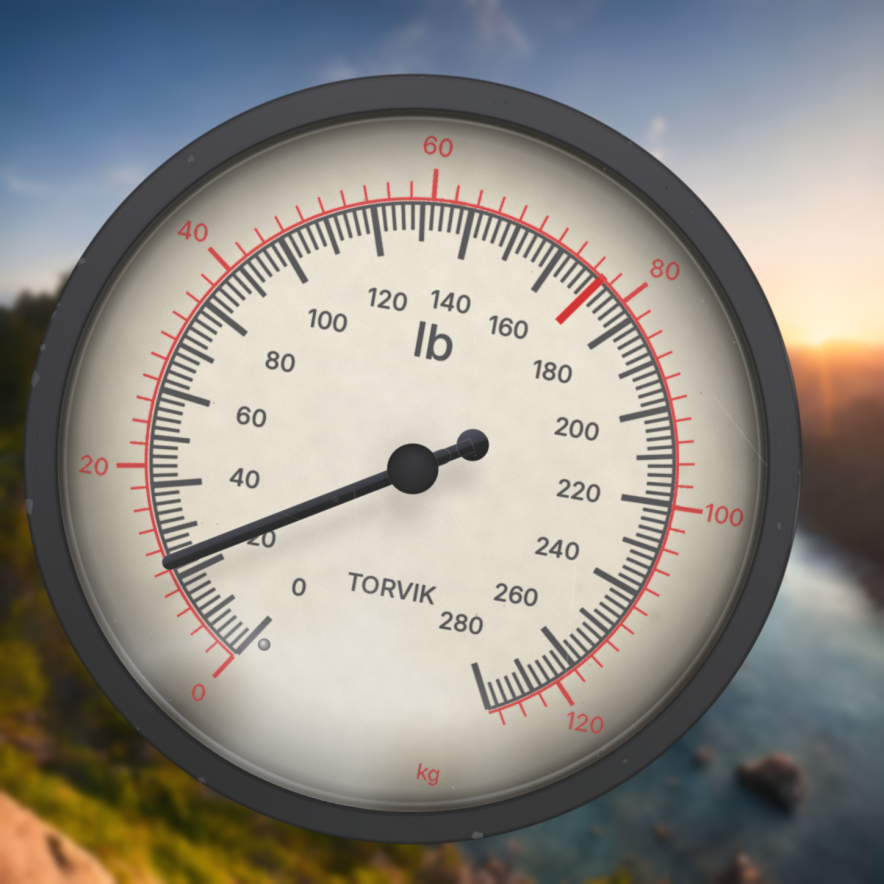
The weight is 24; lb
